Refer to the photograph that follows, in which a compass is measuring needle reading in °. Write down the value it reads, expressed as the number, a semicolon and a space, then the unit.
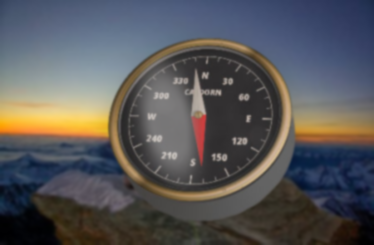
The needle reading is 170; °
